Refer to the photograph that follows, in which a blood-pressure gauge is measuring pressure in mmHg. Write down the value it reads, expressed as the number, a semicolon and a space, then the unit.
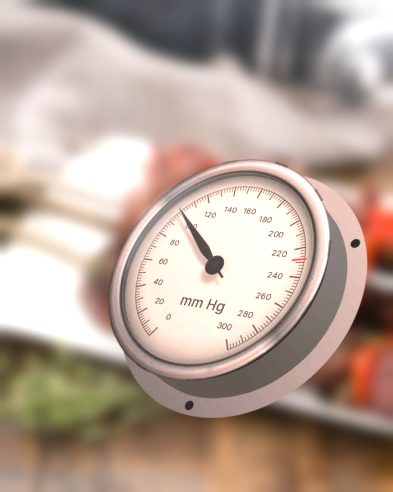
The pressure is 100; mmHg
